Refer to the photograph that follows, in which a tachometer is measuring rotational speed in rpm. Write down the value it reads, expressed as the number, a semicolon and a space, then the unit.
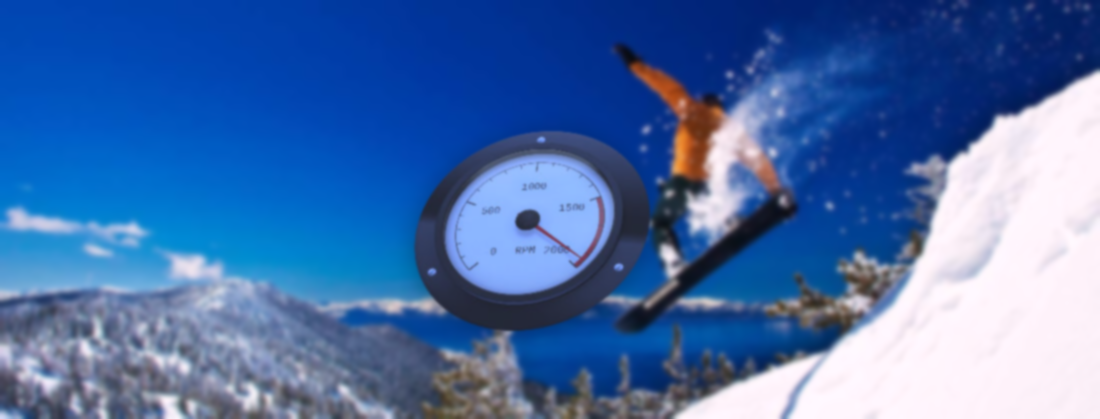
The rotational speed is 1950; rpm
